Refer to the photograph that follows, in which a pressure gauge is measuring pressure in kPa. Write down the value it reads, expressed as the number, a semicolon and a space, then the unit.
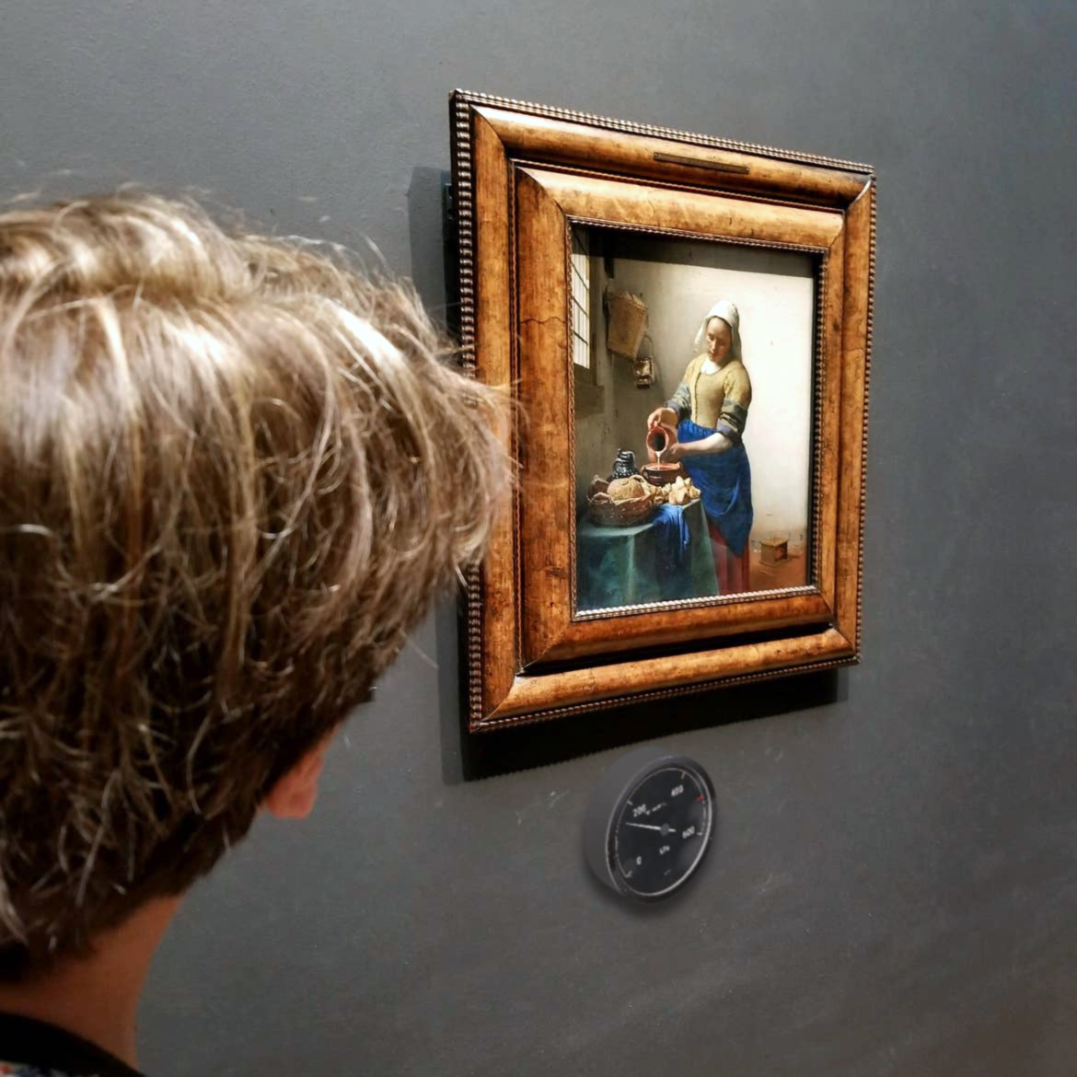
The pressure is 150; kPa
